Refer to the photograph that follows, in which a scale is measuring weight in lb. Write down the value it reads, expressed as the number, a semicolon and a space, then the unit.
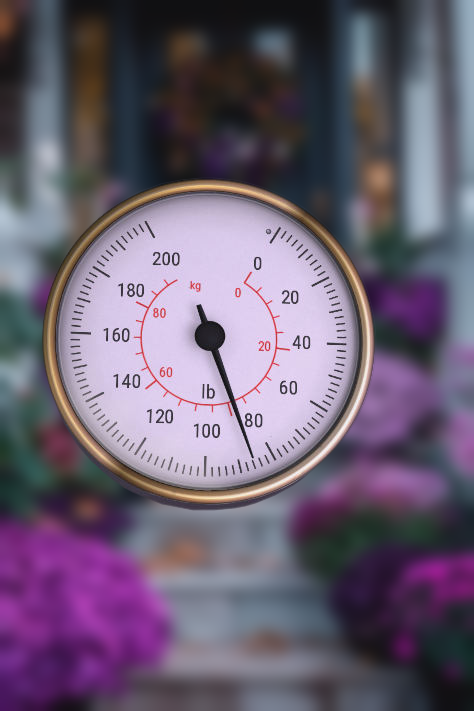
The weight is 86; lb
